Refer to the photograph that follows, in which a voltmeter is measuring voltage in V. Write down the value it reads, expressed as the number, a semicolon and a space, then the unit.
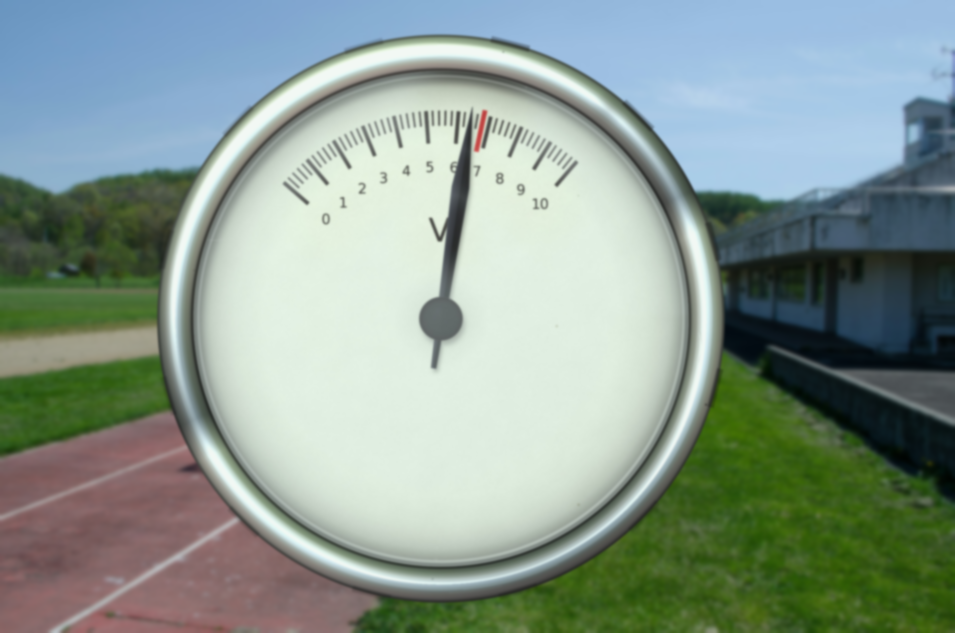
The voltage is 6.4; V
